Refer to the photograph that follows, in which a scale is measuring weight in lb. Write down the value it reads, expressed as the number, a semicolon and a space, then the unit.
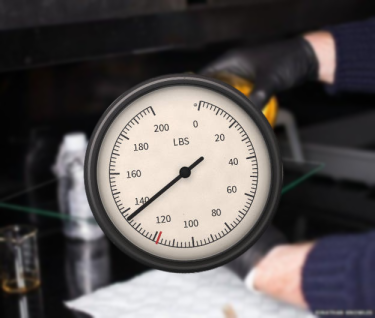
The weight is 136; lb
